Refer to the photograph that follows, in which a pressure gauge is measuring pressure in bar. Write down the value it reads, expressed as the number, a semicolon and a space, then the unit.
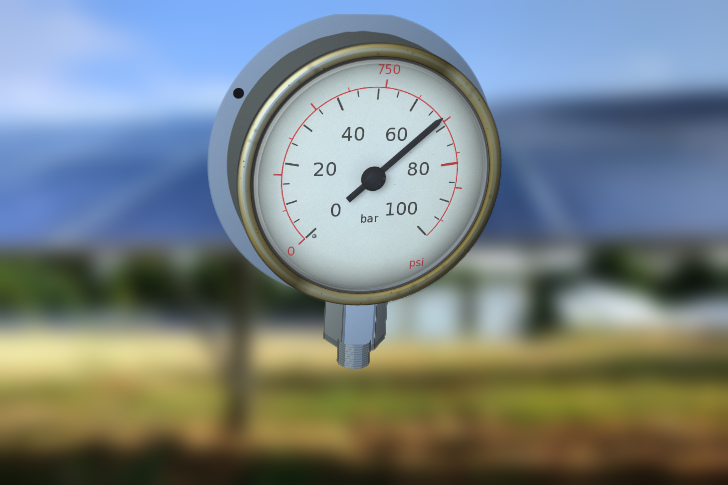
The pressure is 67.5; bar
